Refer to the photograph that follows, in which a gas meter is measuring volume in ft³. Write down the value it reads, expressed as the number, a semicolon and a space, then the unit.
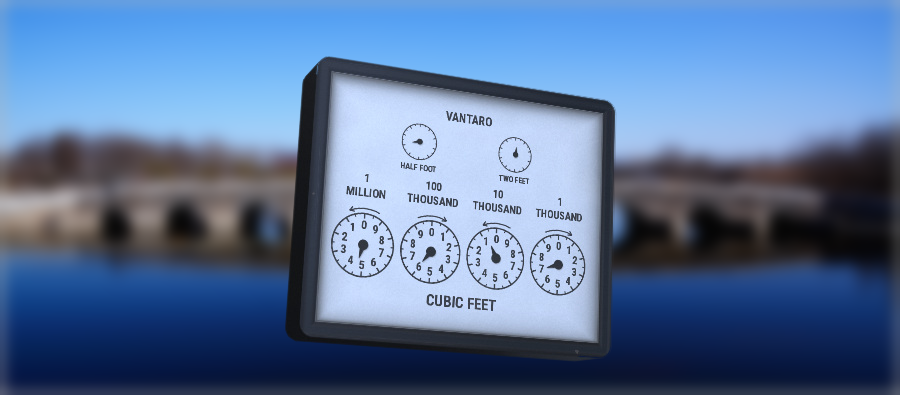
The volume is 460700; ft³
